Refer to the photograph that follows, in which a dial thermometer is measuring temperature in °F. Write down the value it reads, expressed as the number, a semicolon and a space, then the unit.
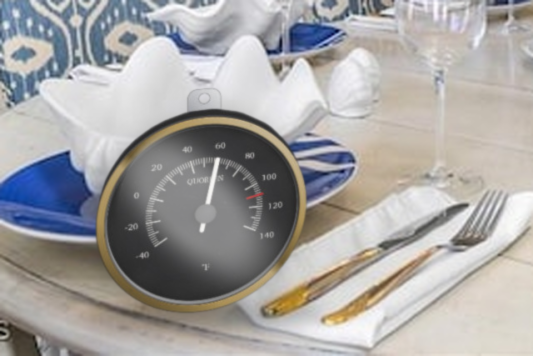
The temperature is 60; °F
